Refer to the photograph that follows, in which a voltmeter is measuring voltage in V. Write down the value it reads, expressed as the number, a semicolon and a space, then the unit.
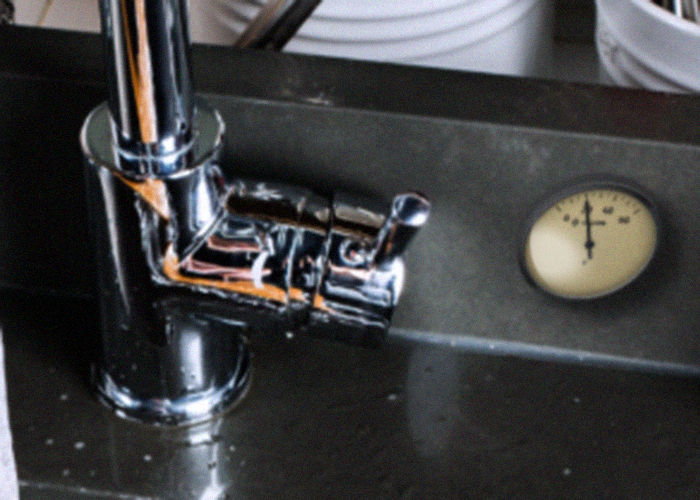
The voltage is 20; V
